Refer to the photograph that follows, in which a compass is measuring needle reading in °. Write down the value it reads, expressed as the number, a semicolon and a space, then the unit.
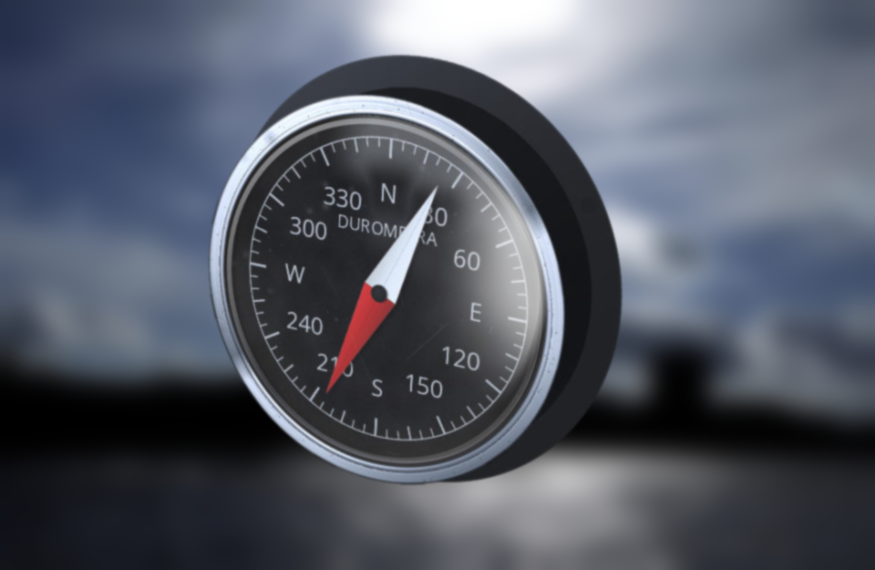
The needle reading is 205; °
